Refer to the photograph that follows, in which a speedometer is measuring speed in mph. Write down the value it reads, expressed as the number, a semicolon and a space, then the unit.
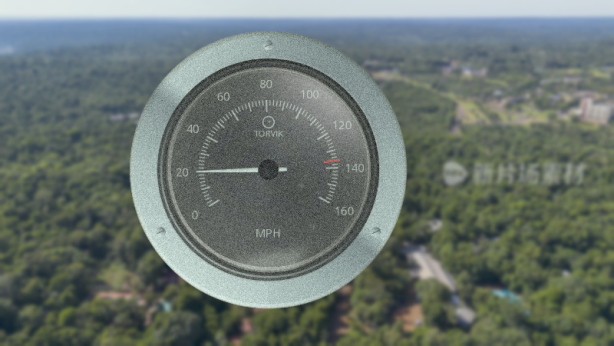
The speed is 20; mph
